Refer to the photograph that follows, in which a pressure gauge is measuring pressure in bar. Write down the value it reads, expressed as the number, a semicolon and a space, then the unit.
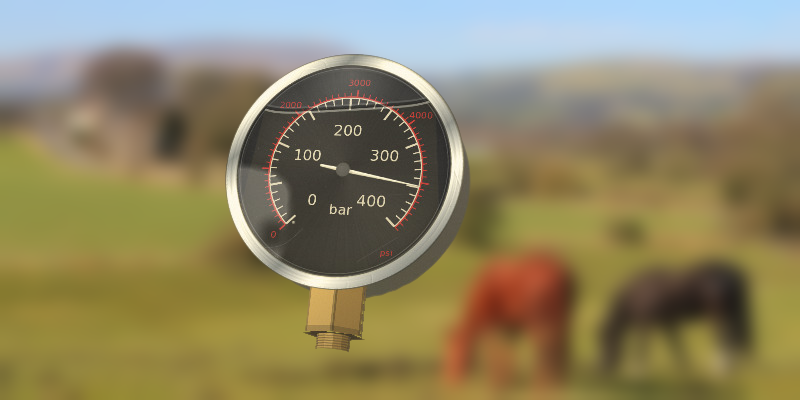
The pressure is 350; bar
